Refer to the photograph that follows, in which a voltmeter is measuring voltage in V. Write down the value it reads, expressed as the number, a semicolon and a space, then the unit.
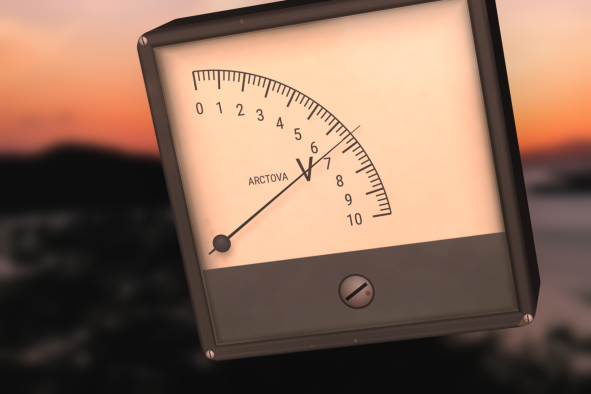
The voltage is 6.6; V
